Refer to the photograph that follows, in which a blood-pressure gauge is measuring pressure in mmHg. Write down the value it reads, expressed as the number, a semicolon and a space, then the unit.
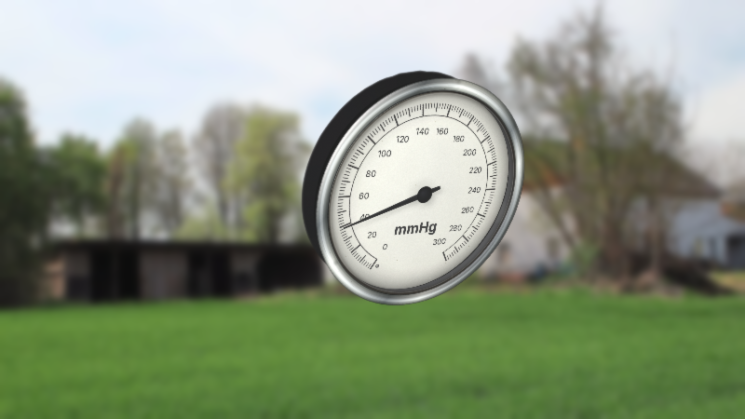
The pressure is 40; mmHg
